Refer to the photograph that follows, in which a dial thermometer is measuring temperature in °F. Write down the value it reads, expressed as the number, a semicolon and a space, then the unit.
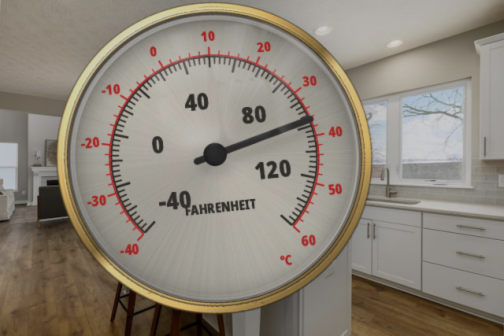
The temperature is 98; °F
